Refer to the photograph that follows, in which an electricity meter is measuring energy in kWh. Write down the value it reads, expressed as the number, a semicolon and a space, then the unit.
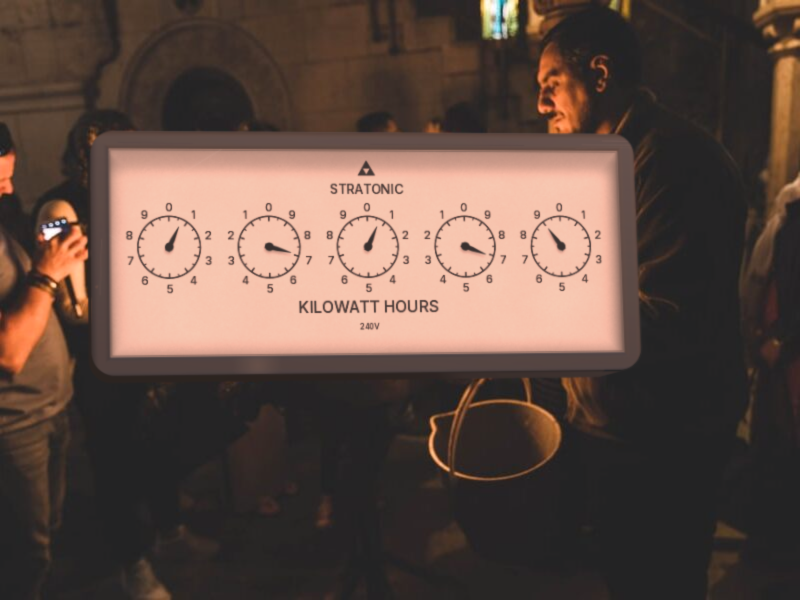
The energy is 7069; kWh
